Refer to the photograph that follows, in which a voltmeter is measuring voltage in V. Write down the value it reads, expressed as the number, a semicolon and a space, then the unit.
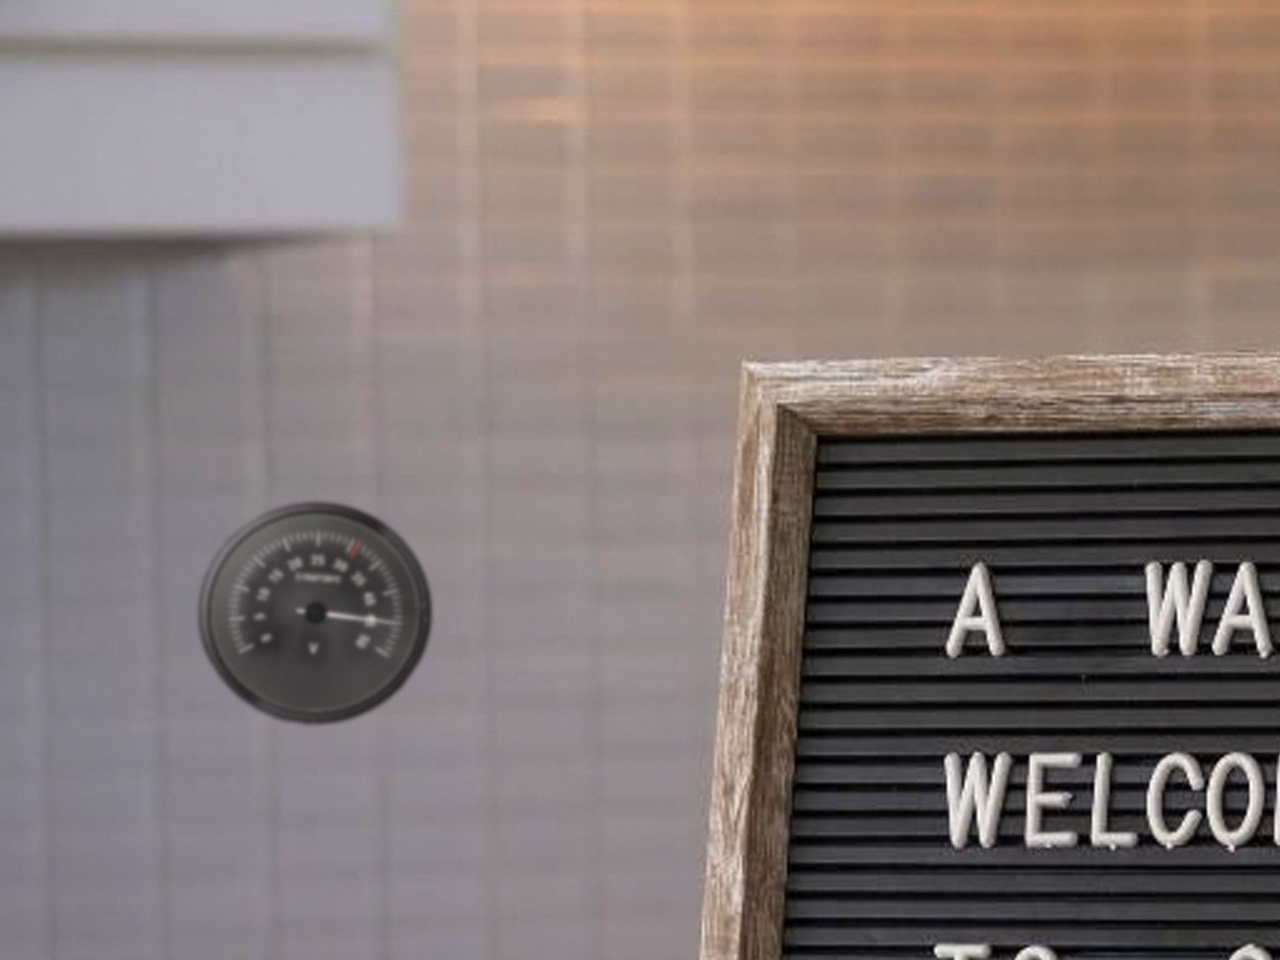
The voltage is 45; V
